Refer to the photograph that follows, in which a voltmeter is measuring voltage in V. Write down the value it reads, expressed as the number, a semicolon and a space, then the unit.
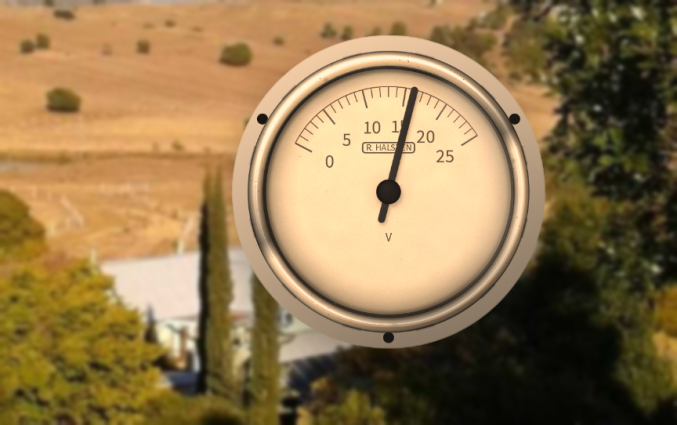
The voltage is 16; V
